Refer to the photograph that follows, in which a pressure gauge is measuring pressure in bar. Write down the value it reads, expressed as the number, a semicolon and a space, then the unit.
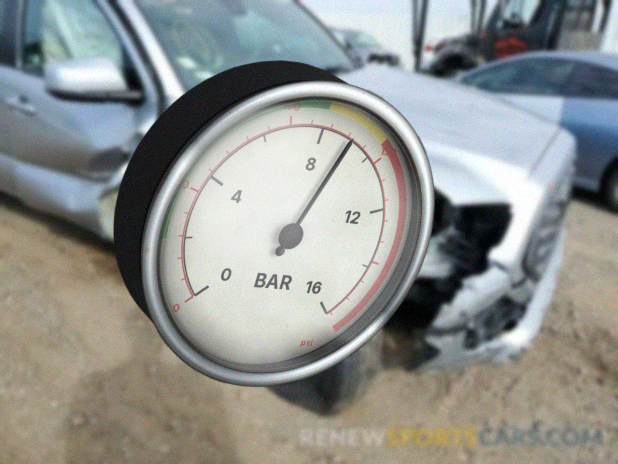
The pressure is 9; bar
